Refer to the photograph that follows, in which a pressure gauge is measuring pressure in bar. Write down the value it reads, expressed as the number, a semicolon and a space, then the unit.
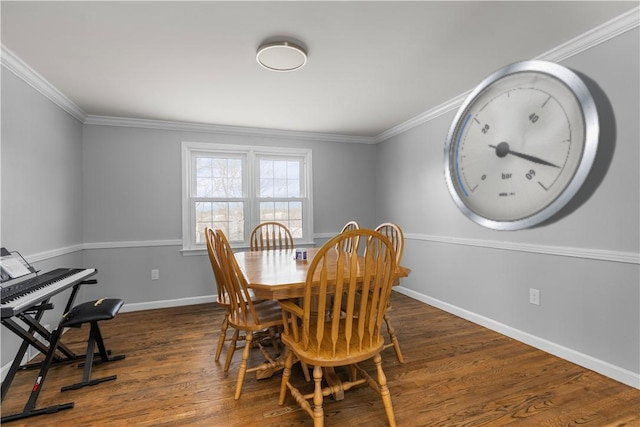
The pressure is 55; bar
